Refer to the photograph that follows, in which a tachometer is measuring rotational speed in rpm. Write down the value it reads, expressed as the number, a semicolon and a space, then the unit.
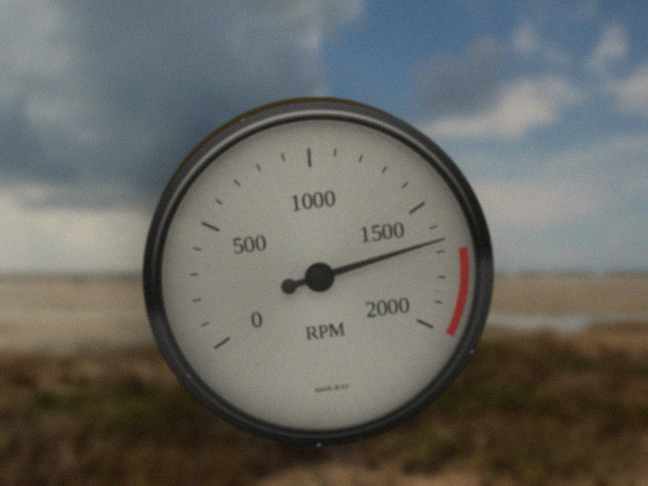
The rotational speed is 1650; rpm
